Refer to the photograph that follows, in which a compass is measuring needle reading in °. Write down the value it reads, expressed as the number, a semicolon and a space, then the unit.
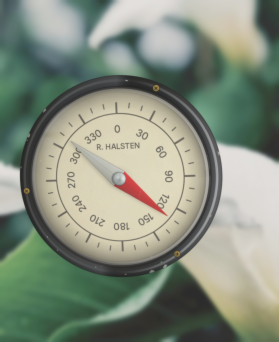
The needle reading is 130; °
